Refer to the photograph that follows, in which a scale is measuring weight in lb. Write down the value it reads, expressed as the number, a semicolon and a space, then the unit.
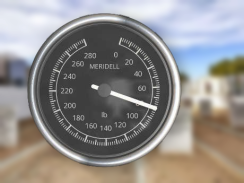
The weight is 80; lb
